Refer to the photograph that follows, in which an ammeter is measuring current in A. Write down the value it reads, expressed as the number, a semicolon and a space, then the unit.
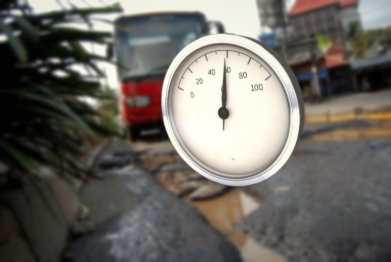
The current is 60; A
